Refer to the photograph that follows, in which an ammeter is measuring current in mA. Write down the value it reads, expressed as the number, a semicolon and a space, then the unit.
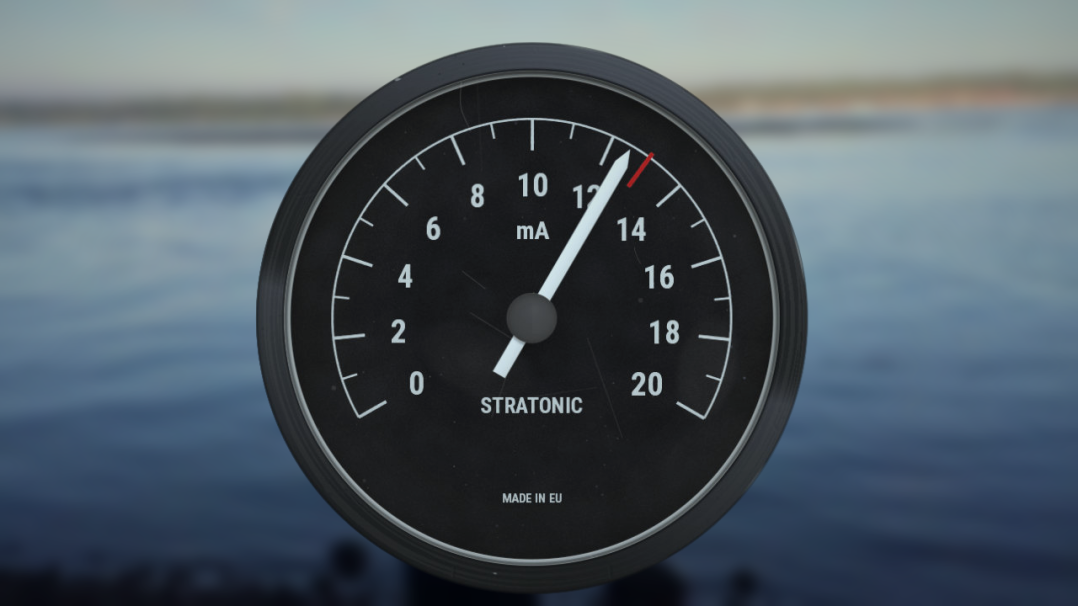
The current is 12.5; mA
